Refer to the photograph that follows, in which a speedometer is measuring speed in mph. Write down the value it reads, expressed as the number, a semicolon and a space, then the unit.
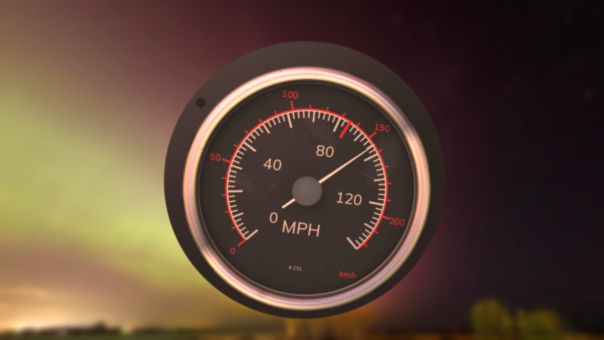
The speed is 96; mph
